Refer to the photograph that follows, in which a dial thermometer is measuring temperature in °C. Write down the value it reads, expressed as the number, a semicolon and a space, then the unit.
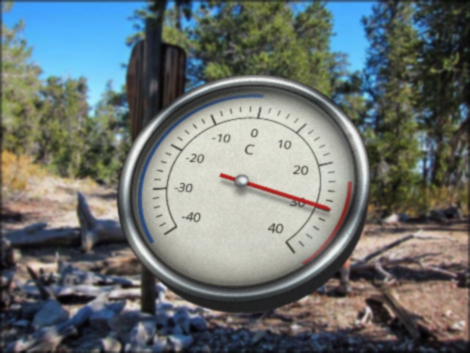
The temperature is 30; °C
